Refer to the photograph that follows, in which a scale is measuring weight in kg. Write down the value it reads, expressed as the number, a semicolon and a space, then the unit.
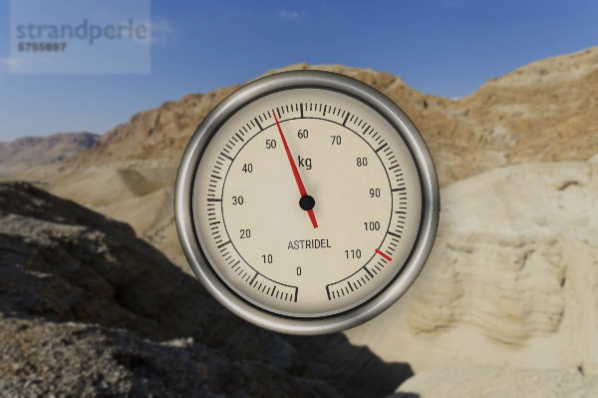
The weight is 54; kg
